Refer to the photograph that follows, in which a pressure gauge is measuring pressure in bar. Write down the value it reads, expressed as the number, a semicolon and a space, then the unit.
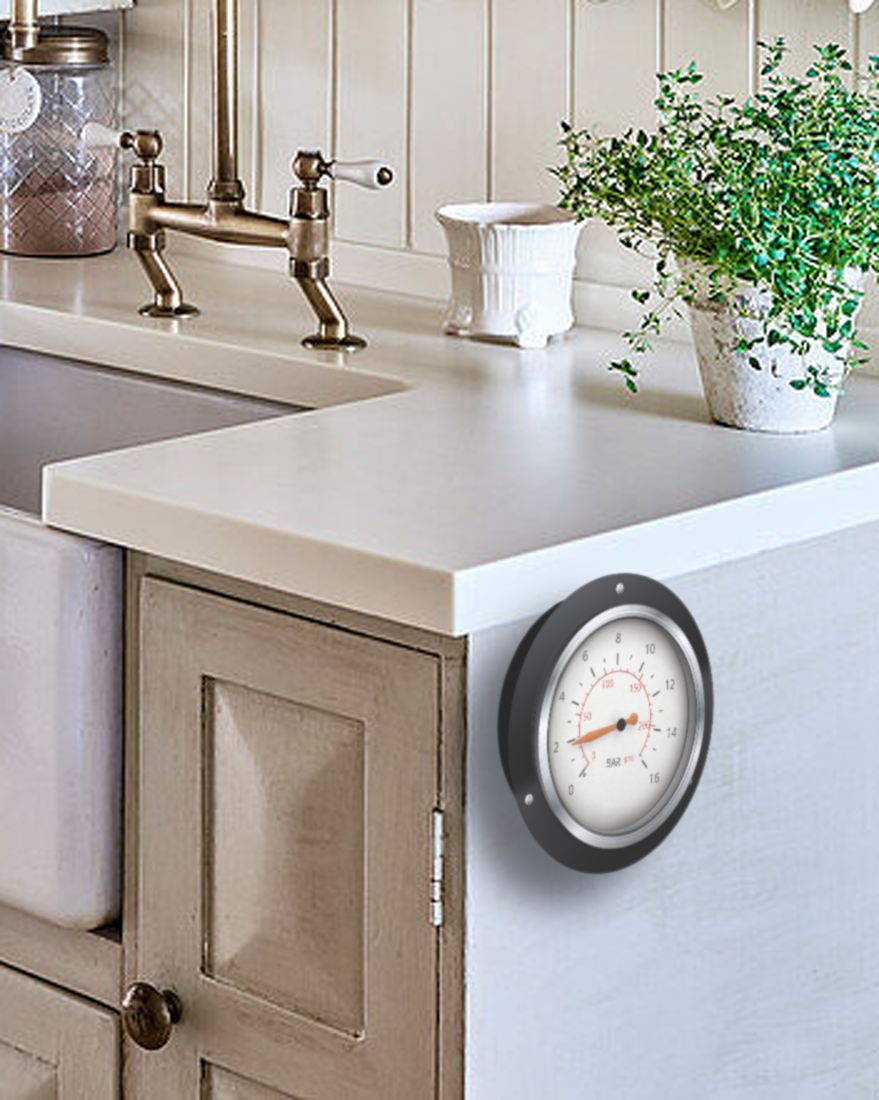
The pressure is 2; bar
